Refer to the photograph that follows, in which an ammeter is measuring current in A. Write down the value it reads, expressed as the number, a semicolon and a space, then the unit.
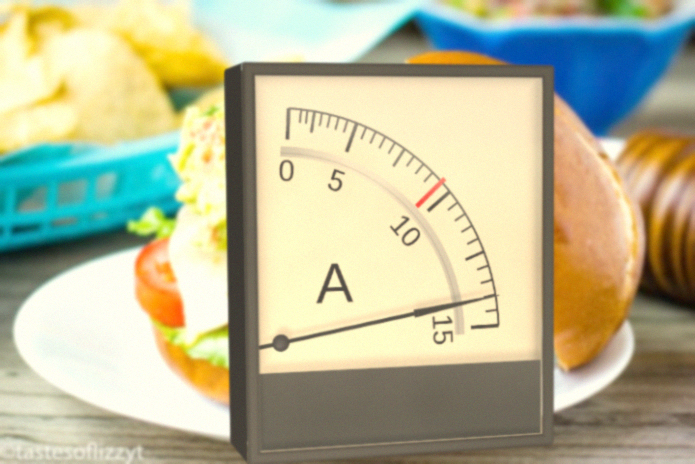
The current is 14; A
